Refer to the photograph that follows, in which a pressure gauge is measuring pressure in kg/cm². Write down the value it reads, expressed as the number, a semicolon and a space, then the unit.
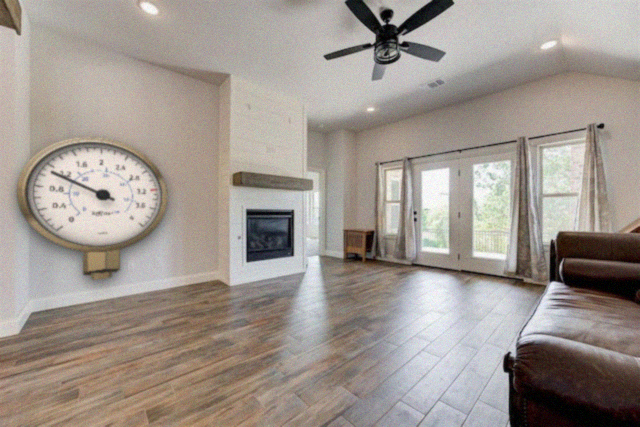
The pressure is 1.1; kg/cm²
